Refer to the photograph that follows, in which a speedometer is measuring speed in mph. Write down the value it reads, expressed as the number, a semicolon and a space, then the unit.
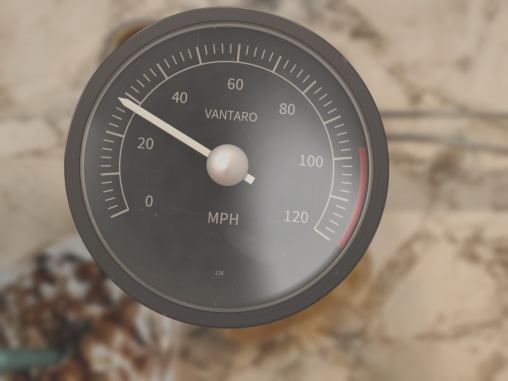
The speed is 28; mph
